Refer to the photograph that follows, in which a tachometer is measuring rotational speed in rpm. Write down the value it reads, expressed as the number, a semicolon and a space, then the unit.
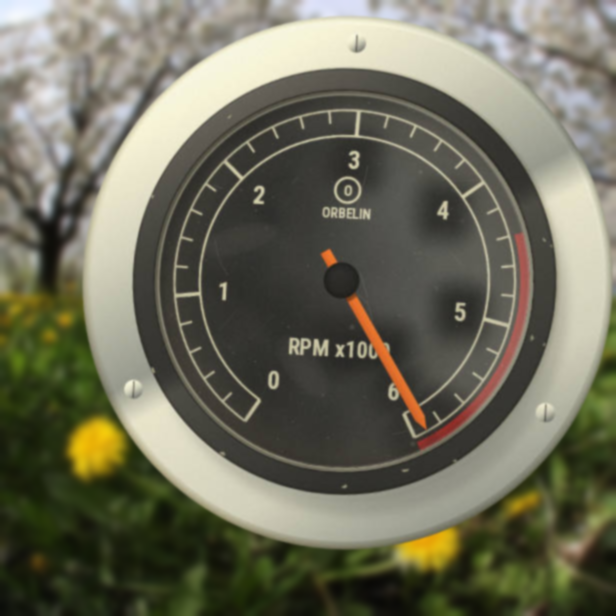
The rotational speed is 5900; rpm
